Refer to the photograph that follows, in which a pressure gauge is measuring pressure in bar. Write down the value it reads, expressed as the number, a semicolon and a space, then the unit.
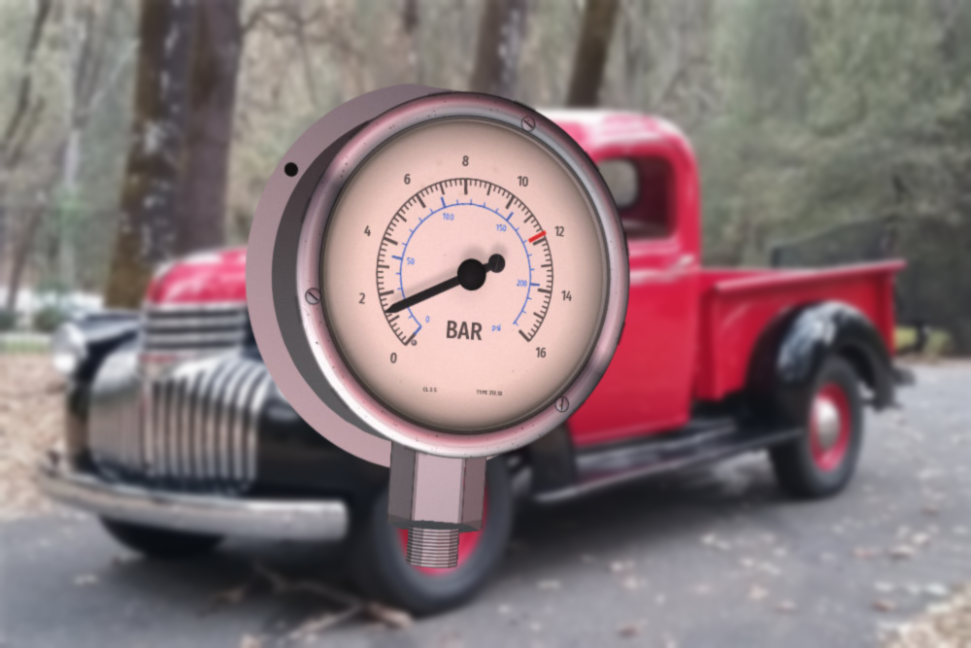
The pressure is 1.4; bar
